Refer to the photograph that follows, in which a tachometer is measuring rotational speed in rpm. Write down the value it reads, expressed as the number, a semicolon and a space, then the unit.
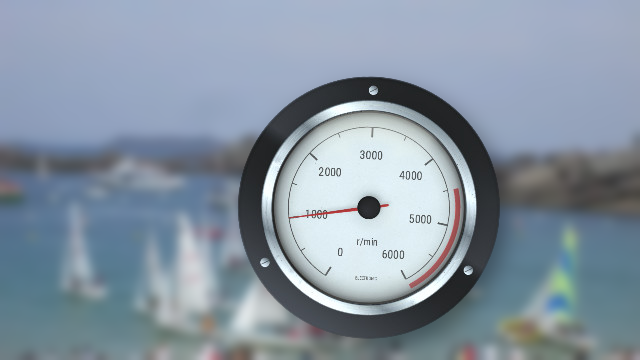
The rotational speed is 1000; rpm
